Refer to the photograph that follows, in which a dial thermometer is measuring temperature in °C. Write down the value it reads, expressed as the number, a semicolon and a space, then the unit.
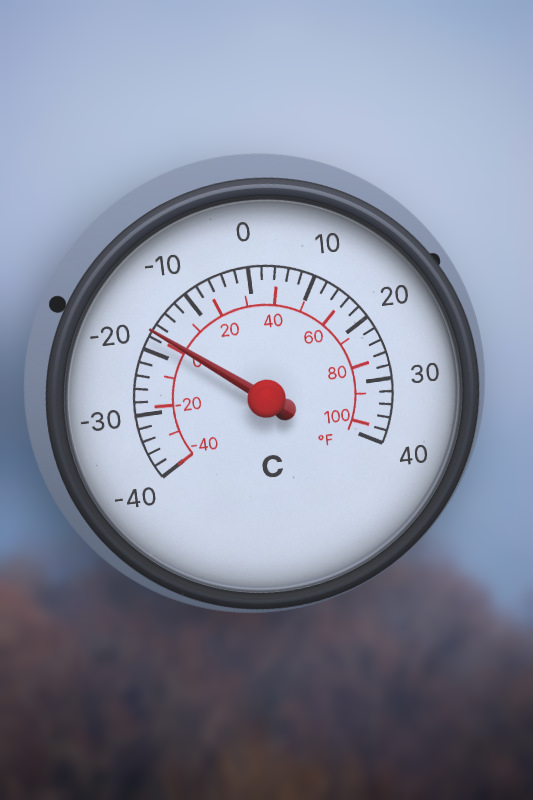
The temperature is -17; °C
